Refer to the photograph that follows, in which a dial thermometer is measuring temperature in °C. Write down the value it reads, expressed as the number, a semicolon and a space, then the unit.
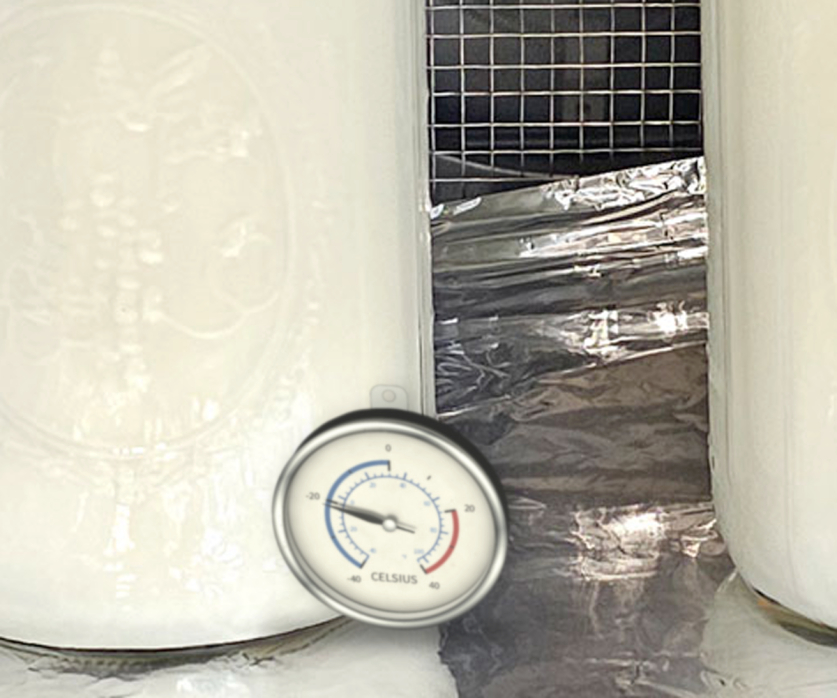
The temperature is -20; °C
